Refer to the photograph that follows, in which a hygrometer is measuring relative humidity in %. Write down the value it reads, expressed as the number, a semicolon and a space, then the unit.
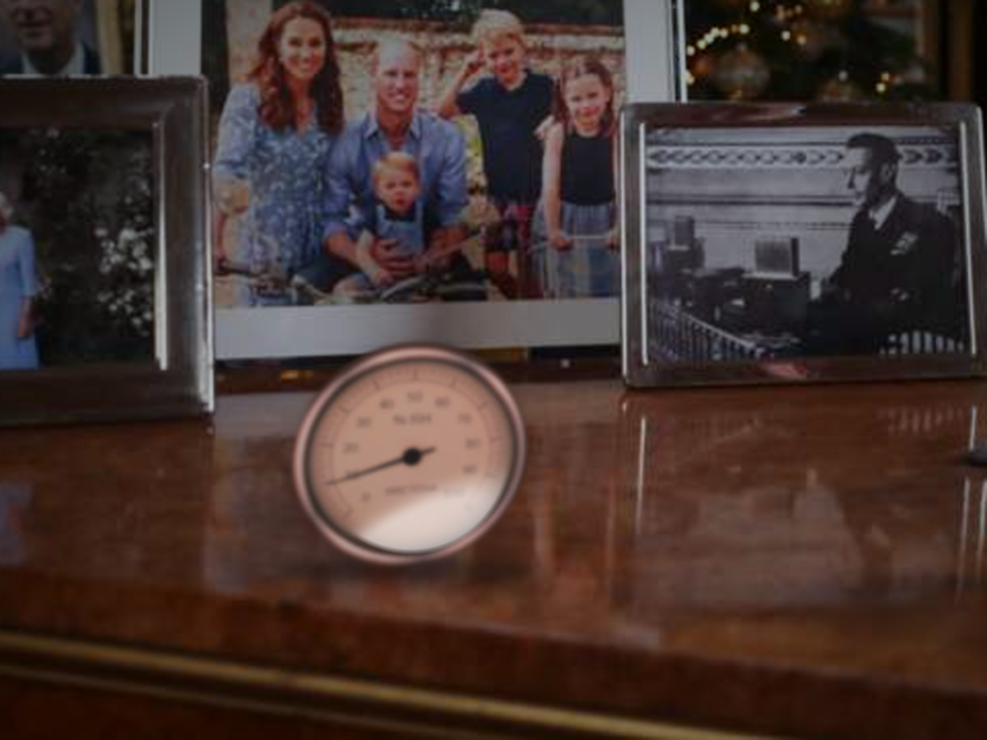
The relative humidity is 10; %
